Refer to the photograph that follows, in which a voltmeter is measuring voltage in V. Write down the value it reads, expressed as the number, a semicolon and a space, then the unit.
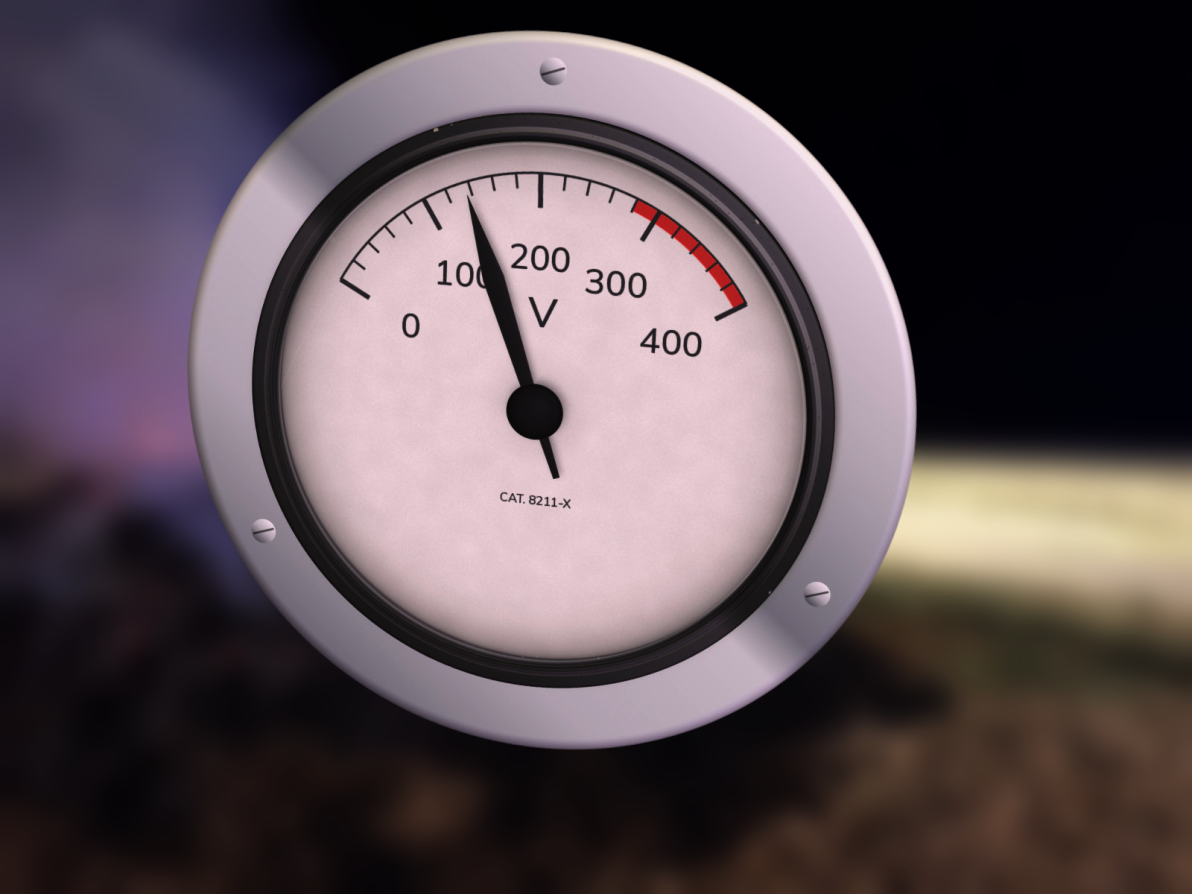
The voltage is 140; V
